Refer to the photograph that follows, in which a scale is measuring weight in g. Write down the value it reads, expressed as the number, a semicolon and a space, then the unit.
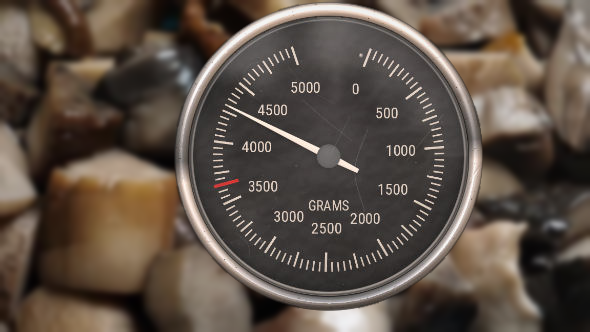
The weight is 4300; g
